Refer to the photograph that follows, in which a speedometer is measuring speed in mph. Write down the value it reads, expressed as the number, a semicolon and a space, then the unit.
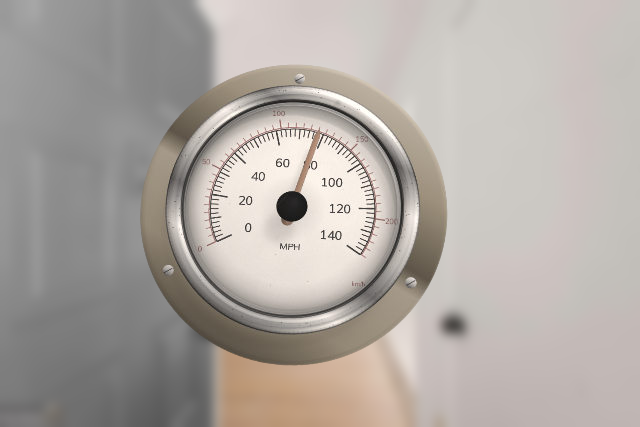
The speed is 78; mph
